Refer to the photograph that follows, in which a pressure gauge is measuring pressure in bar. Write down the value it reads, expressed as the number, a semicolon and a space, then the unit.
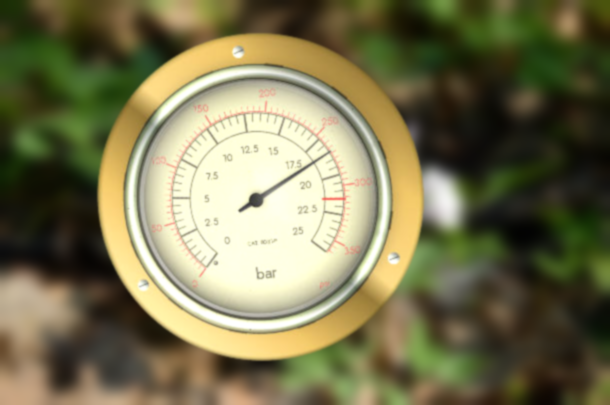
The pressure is 18.5; bar
